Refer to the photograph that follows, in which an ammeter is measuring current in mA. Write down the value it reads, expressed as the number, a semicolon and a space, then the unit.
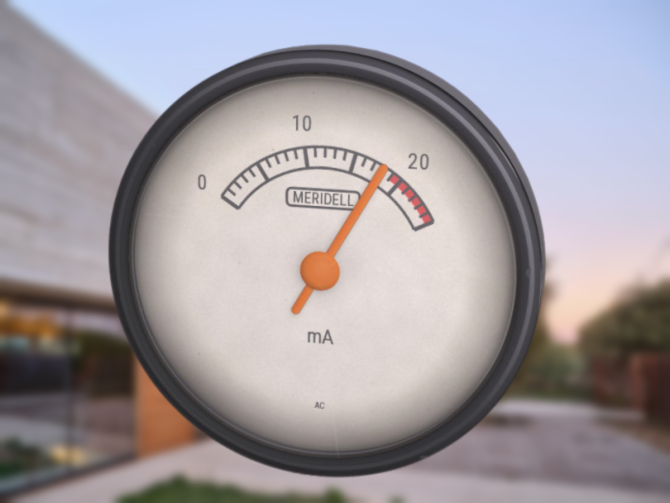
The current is 18; mA
